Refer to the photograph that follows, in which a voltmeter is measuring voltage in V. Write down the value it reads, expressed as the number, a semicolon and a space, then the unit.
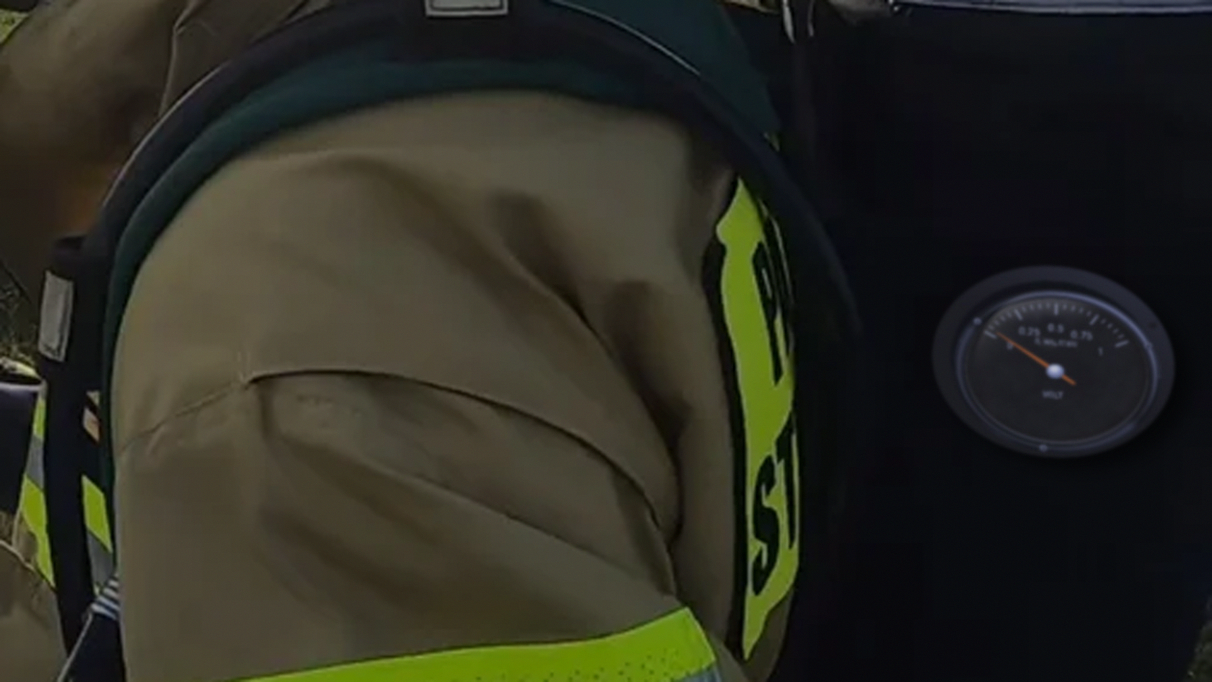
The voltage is 0.05; V
